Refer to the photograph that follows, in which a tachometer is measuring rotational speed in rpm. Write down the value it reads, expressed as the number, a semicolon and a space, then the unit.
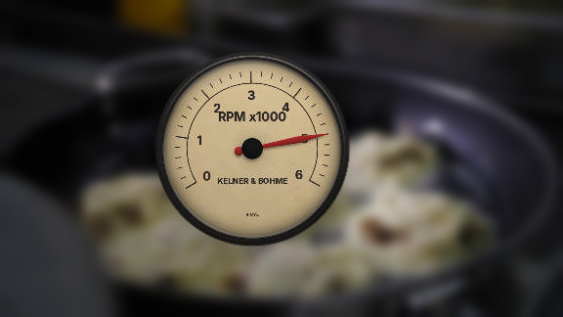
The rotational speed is 5000; rpm
